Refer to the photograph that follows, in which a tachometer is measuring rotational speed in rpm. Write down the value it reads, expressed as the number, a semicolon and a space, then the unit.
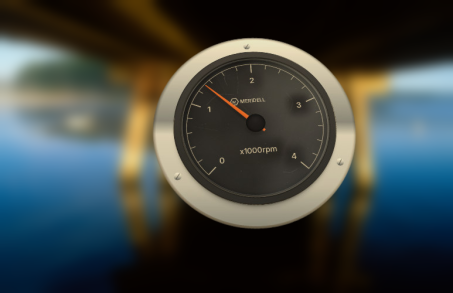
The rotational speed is 1300; rpm
